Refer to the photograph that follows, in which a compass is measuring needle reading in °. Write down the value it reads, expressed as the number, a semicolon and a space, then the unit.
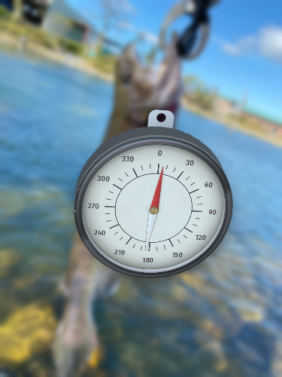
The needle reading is 5; °
